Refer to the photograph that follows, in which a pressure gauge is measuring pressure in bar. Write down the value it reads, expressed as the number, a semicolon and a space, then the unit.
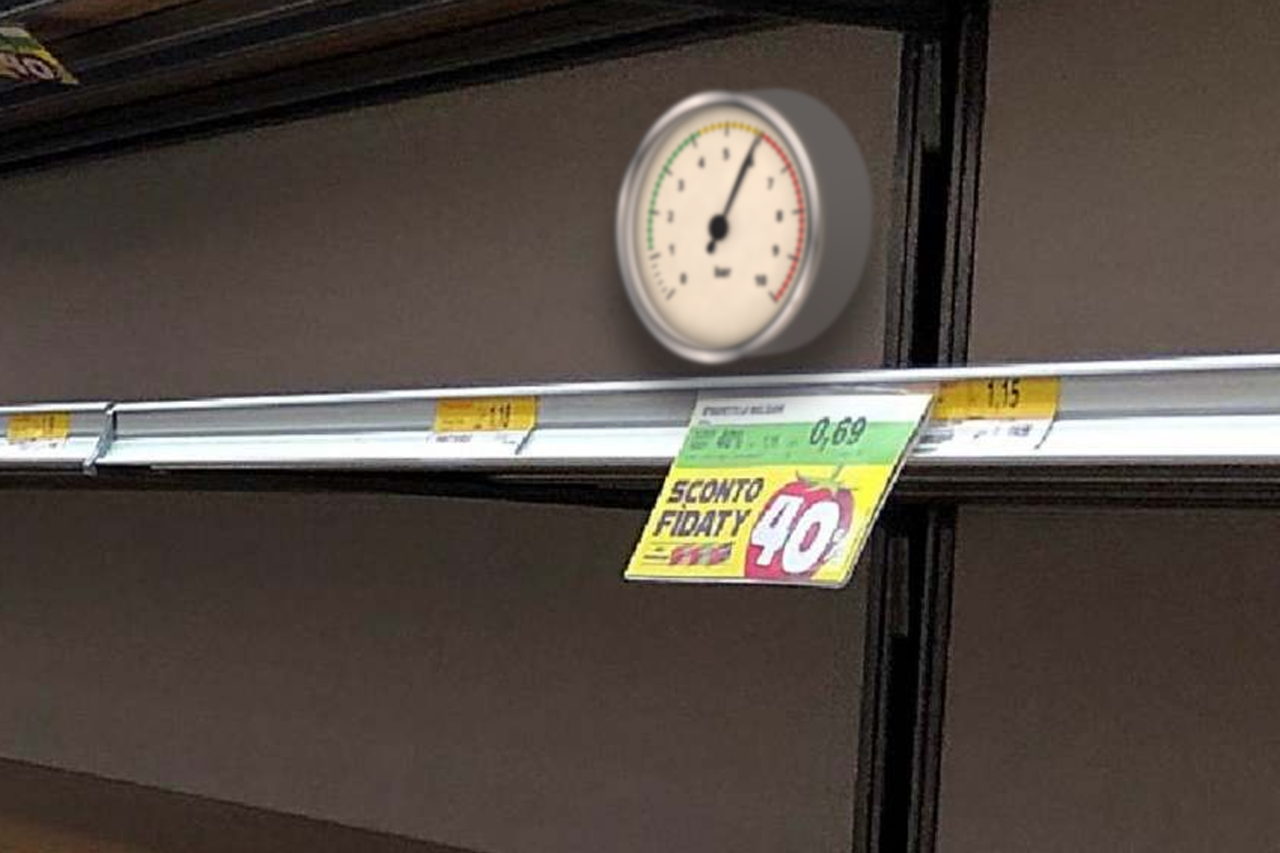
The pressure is 6; bar
